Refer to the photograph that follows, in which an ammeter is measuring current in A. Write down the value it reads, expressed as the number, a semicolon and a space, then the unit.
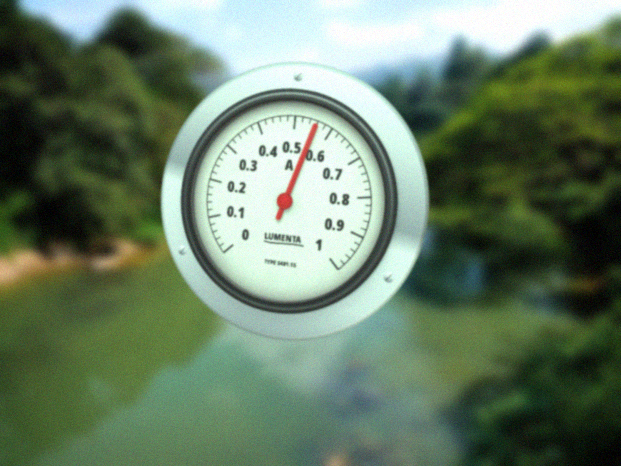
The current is 0.56; A
